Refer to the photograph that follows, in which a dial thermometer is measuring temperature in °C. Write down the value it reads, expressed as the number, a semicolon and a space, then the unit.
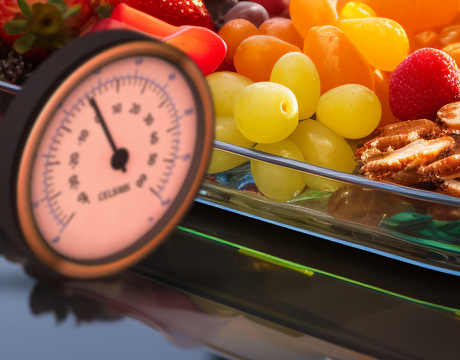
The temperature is 0; °C
